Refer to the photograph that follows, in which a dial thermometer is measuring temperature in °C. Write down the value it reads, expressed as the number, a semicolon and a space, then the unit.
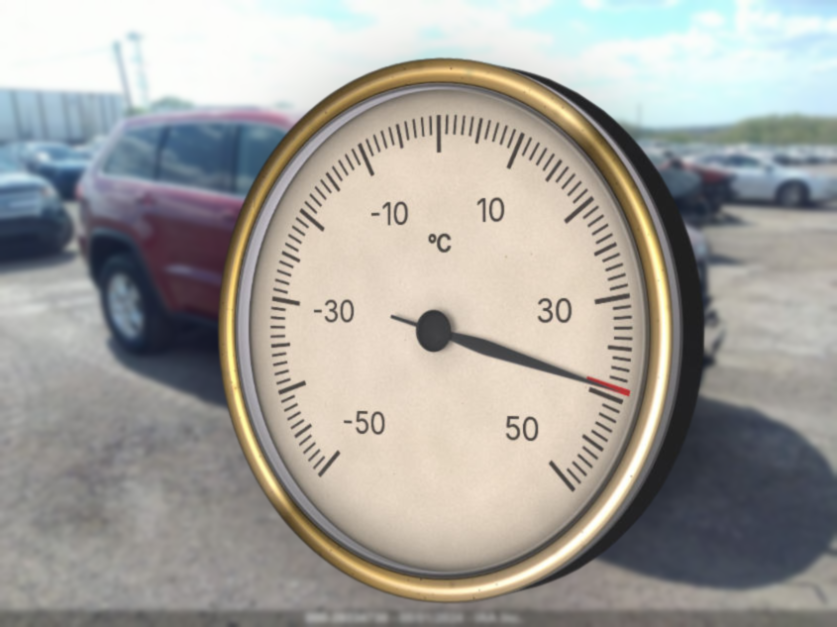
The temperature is 39; °C
